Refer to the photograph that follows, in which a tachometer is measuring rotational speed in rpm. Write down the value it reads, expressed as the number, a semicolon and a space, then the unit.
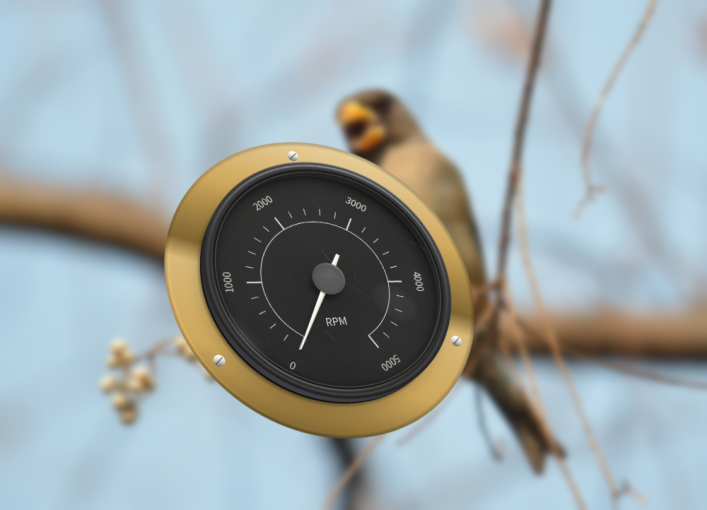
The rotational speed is 0; rpm
